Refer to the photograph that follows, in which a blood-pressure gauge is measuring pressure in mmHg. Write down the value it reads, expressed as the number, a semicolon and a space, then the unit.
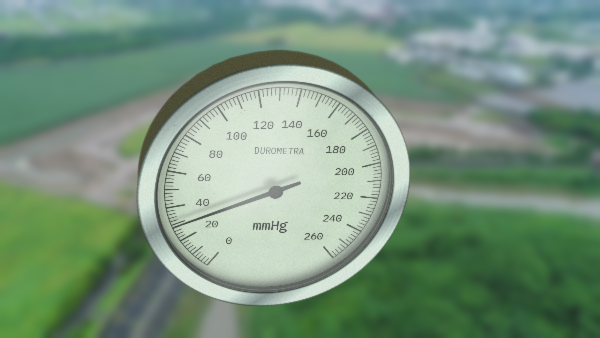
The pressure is 30; mmHg
